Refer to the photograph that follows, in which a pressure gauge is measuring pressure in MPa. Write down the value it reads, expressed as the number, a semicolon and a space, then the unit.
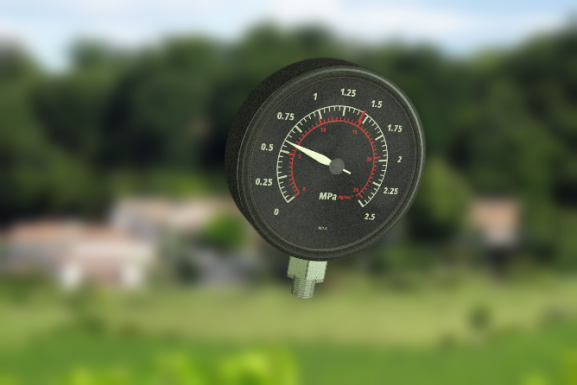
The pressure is 0.6; MPa
